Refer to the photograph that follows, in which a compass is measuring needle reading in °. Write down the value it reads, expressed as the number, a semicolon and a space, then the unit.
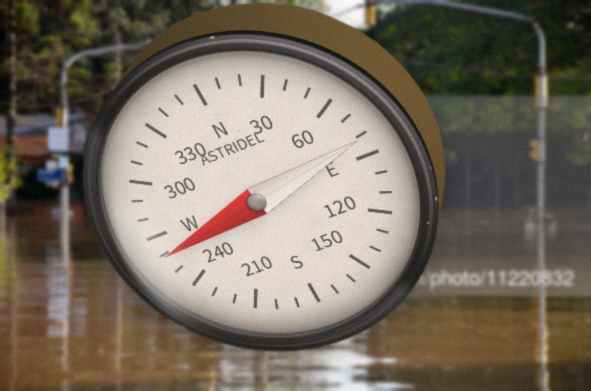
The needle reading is 260; °
